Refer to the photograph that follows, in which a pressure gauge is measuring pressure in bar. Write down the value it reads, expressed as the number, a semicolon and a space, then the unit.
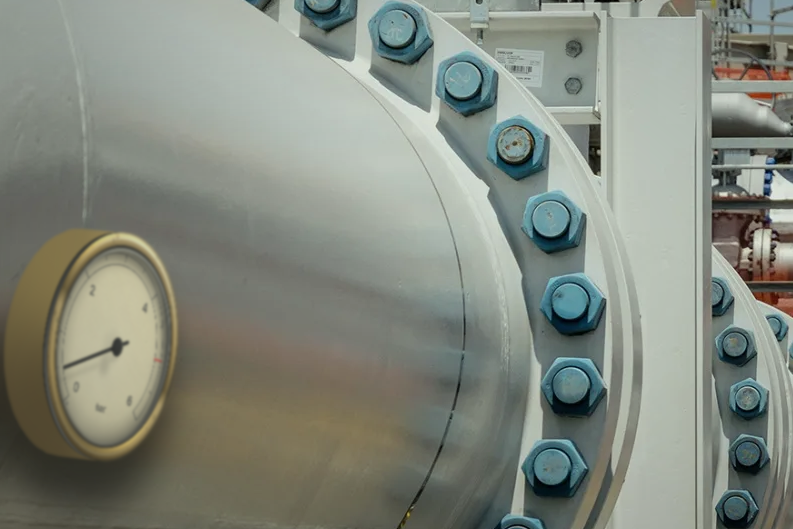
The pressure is 0.5; bar
